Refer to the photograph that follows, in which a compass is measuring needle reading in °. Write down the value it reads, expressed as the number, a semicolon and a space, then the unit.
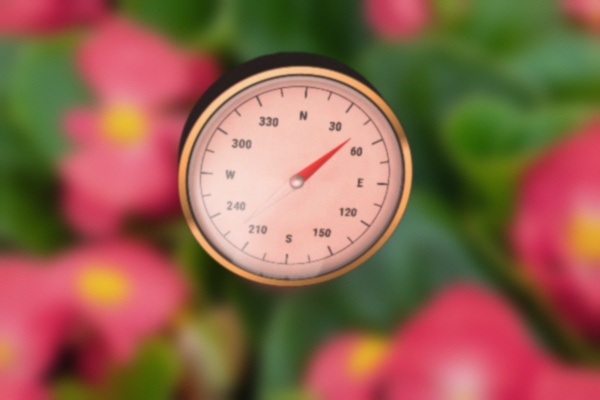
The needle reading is 45; °
